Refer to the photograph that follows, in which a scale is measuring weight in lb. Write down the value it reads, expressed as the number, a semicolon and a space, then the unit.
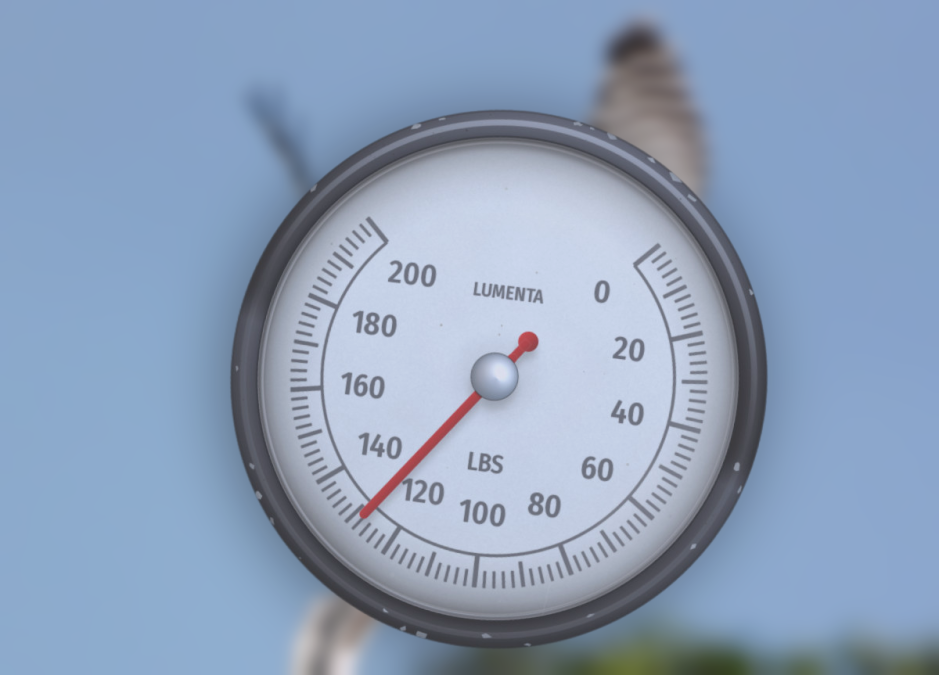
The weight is 128; lb
